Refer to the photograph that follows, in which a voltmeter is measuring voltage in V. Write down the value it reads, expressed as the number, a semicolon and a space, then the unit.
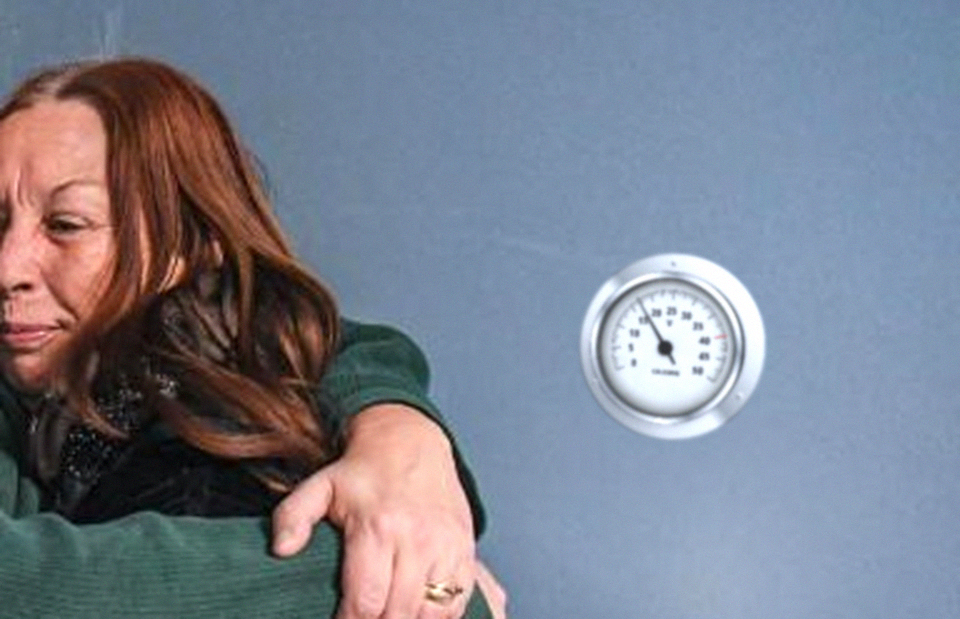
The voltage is 17.5; V
